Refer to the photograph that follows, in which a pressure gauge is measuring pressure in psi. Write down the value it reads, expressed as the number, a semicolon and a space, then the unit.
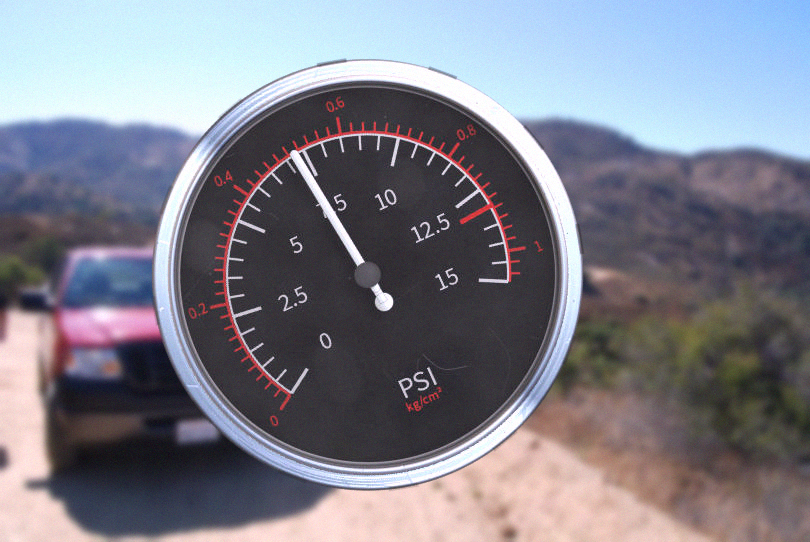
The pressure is 7.25; psi
